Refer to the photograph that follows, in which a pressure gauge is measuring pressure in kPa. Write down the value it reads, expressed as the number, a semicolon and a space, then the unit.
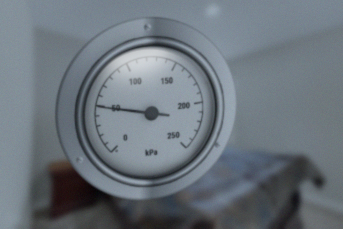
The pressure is 50; kPa
